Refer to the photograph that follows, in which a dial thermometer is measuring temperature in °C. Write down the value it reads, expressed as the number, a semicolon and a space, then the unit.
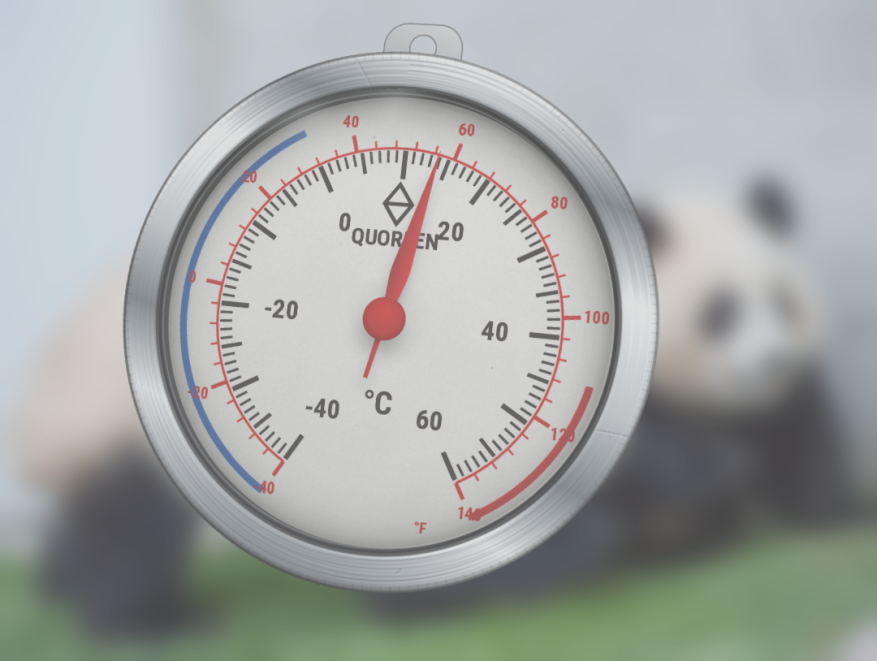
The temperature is 14; °C
